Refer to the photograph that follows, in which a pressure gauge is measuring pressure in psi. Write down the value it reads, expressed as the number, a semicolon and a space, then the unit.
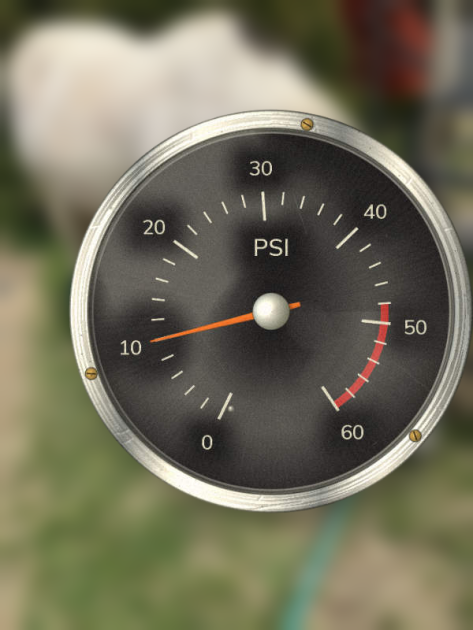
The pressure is 10; psi
